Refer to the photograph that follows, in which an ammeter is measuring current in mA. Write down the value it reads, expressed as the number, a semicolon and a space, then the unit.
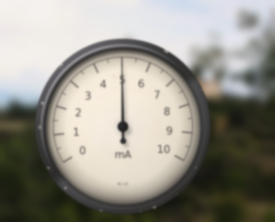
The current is 5; mA
